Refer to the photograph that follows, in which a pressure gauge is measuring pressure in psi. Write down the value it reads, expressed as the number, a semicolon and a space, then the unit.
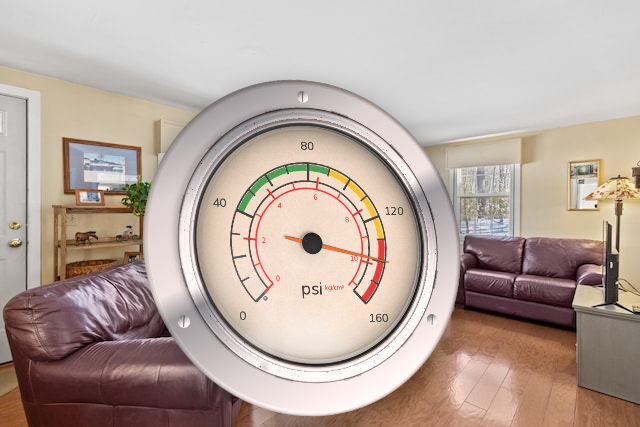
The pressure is 140; psi
